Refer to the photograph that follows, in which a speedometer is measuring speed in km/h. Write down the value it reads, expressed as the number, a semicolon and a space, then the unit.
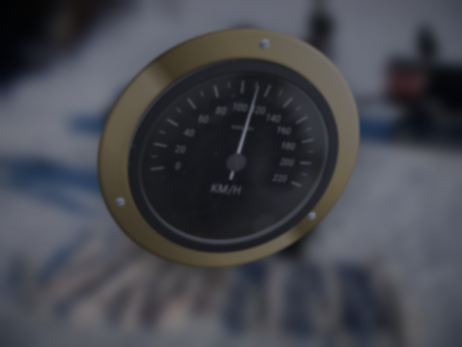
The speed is 110; km/h
